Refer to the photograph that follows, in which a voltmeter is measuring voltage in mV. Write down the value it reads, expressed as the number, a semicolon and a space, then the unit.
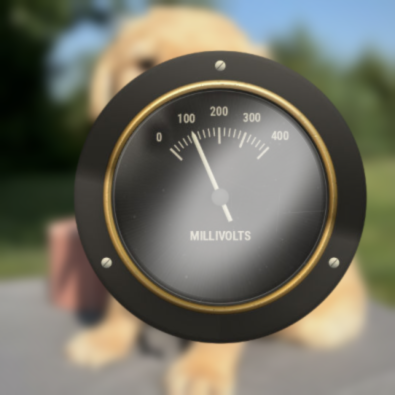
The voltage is 100; mV
